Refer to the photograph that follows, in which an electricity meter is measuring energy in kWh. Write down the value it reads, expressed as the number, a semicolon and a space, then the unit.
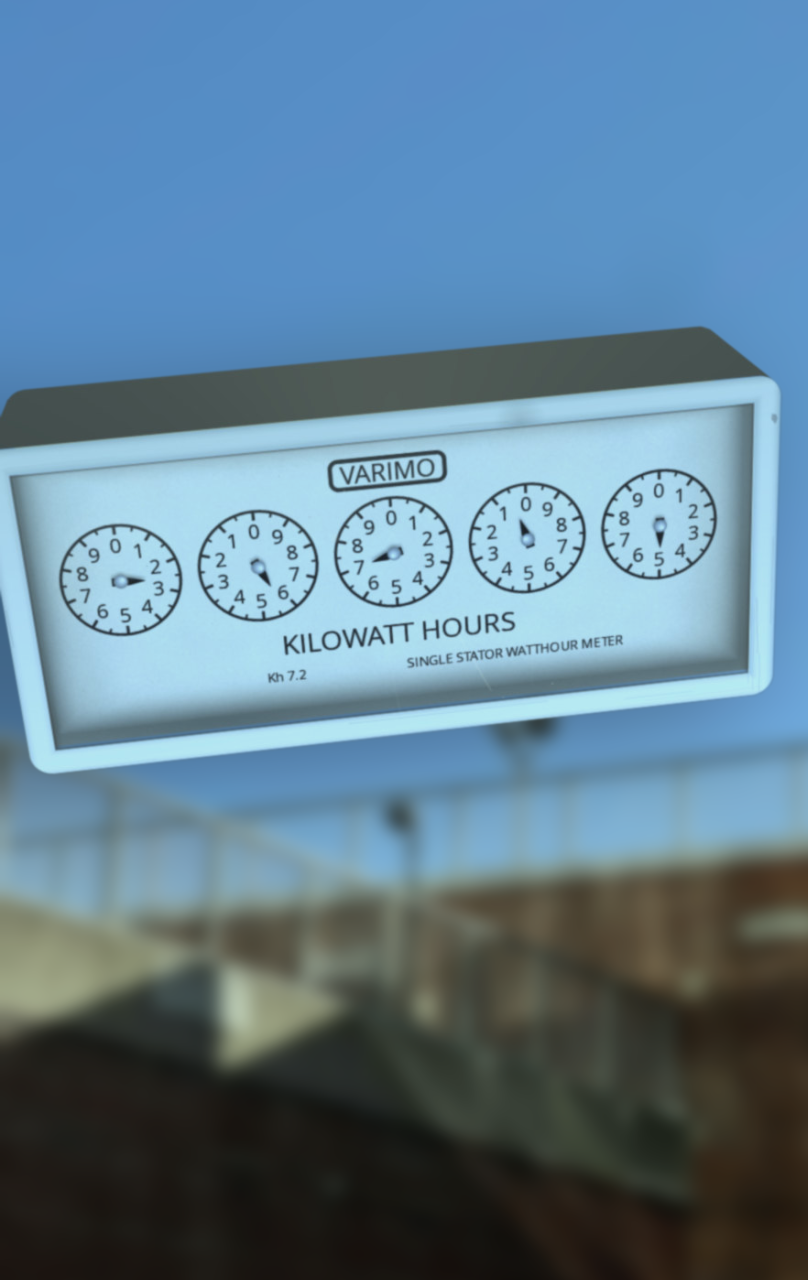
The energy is 25705; kWh
